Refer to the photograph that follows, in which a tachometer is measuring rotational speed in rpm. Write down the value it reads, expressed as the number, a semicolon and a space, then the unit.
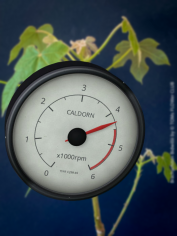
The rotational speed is 4250; rpm
